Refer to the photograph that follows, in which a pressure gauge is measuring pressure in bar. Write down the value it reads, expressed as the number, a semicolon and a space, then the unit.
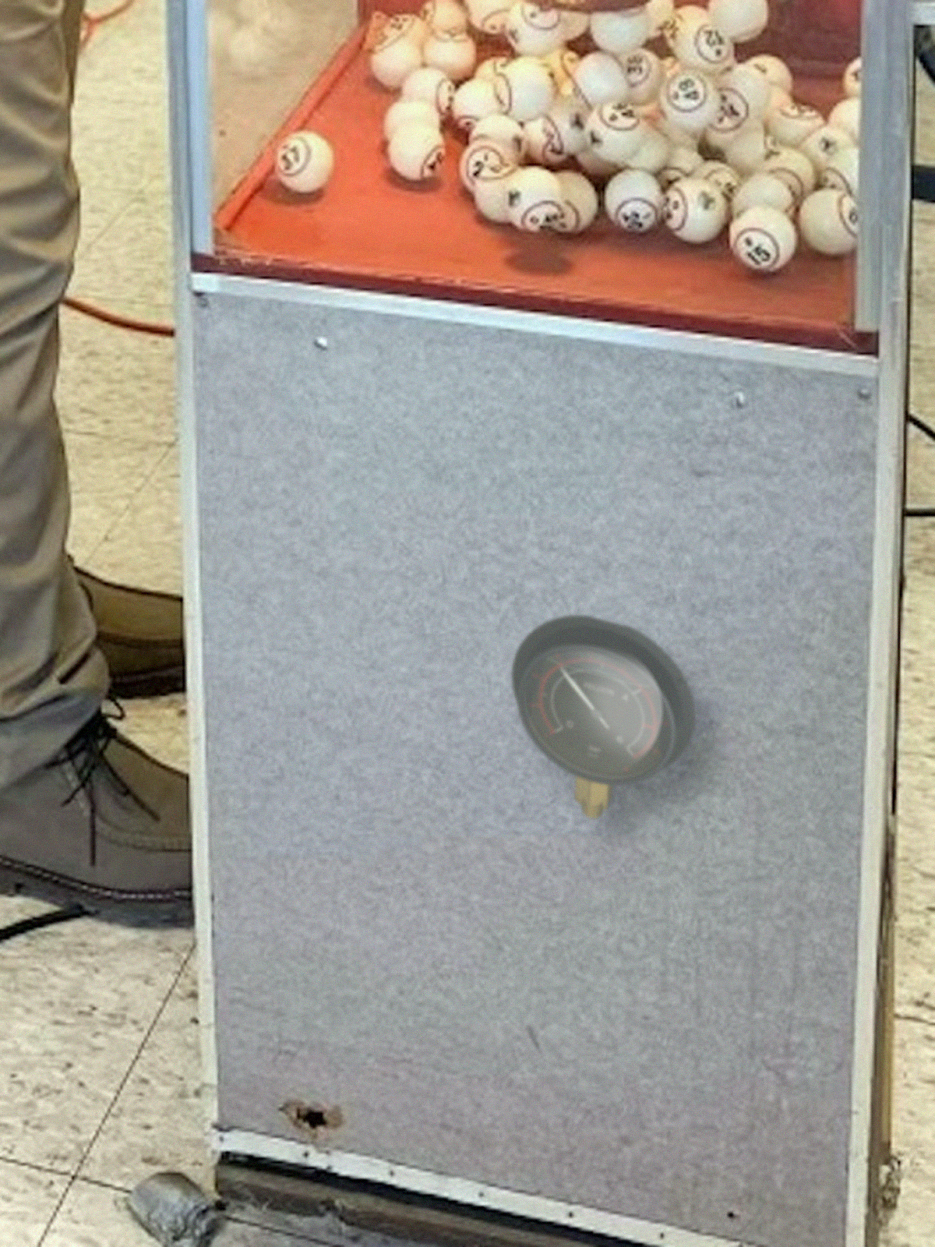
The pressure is 2; bar
